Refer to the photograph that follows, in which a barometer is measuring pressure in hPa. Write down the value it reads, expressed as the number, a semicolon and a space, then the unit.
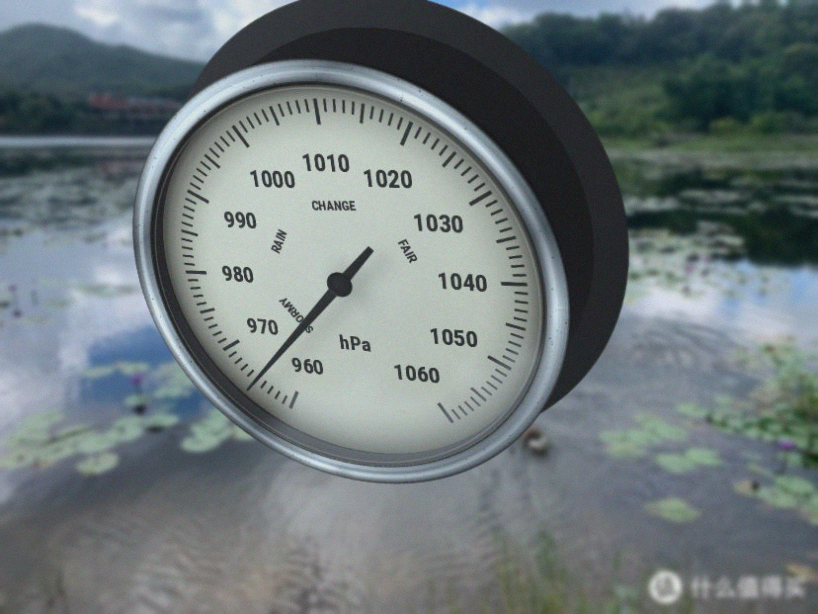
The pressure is 965; hPa
